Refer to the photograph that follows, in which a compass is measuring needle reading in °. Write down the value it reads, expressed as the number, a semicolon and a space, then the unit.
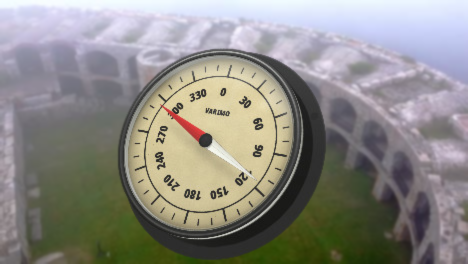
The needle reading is 295; °
